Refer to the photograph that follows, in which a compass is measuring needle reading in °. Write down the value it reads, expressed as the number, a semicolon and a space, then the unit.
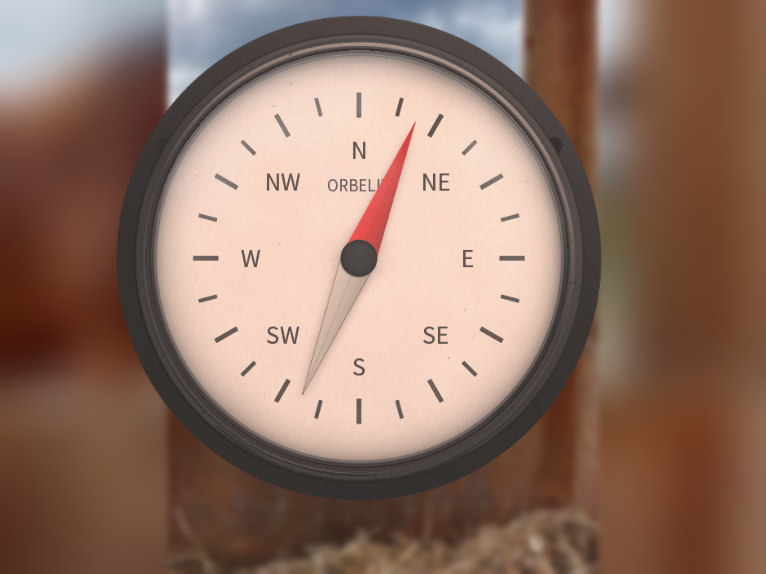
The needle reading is 22.5; °
